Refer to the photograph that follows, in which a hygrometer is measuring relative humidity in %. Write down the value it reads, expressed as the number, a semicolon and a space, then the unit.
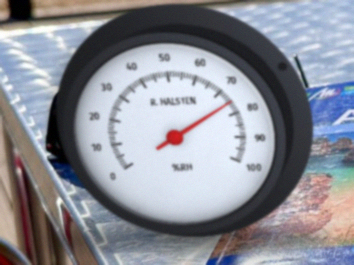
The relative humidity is 75; %
